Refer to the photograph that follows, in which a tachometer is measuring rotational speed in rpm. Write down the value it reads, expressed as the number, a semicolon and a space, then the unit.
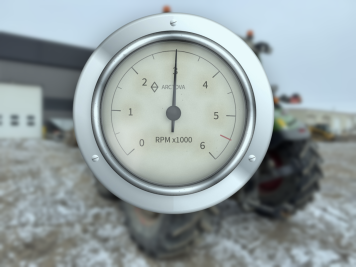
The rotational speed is 3000; rpm
